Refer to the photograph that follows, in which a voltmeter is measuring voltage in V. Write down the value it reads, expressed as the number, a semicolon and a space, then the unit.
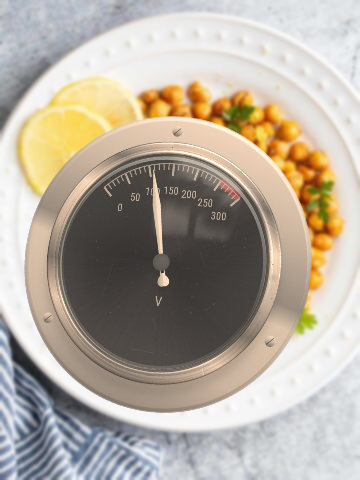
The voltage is 110; V
